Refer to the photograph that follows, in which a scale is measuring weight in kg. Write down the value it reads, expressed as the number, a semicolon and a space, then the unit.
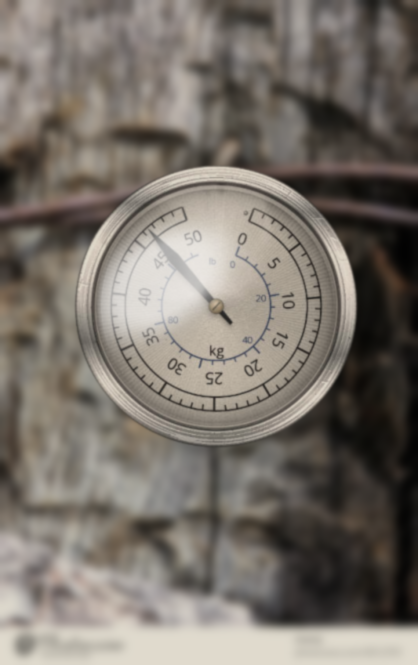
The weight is 46.5; kg
